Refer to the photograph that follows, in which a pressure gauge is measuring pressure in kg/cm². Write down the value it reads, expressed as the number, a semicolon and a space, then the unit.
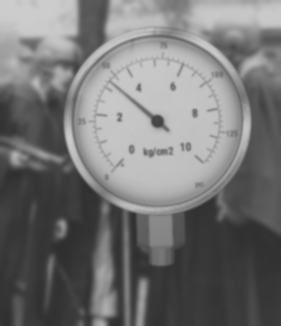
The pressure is 3.25; kg/cm²
